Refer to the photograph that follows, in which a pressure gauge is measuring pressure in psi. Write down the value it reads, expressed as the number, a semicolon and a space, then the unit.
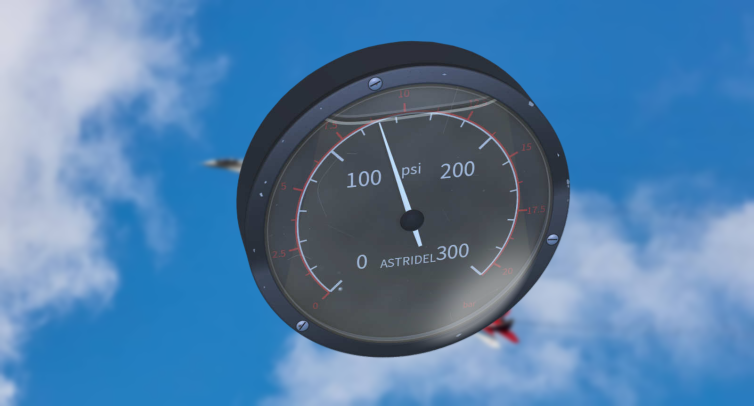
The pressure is 130; psi
